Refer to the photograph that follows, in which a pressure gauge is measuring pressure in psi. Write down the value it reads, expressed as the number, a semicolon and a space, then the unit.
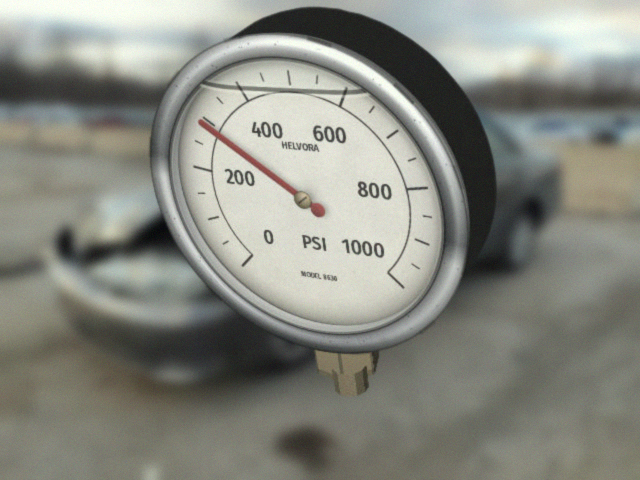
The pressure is 300; psi
